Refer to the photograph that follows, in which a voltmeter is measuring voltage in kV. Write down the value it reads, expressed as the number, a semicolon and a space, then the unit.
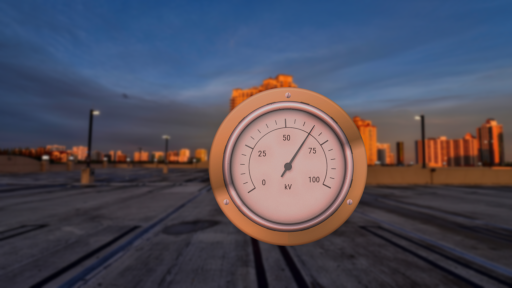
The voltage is 65; kV
